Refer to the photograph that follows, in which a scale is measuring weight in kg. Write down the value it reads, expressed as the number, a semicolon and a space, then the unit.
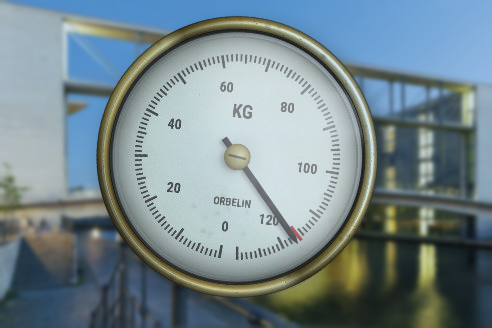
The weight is 117; kg
